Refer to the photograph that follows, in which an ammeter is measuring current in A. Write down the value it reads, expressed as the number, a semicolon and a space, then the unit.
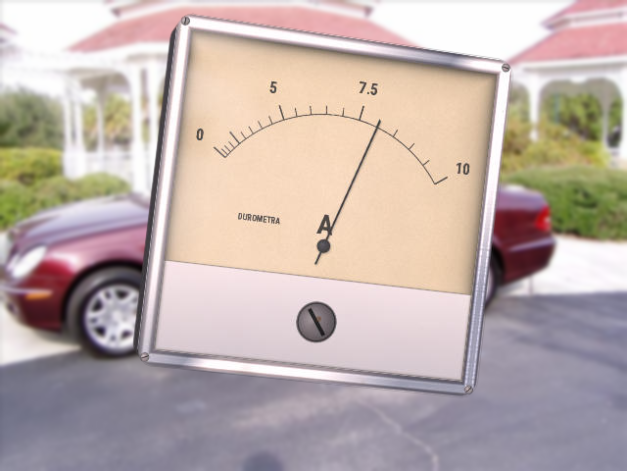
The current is 8; A
